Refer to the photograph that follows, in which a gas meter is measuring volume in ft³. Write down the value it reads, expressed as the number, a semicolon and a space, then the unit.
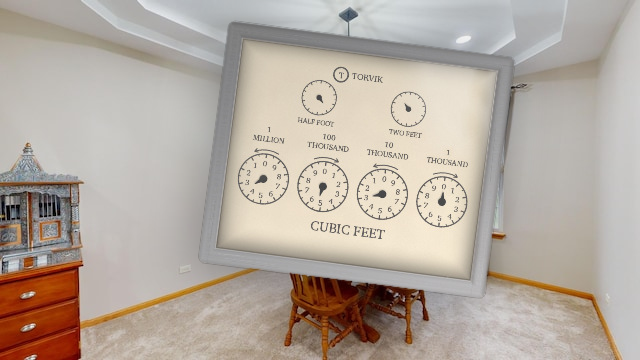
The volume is 353000; ft³
